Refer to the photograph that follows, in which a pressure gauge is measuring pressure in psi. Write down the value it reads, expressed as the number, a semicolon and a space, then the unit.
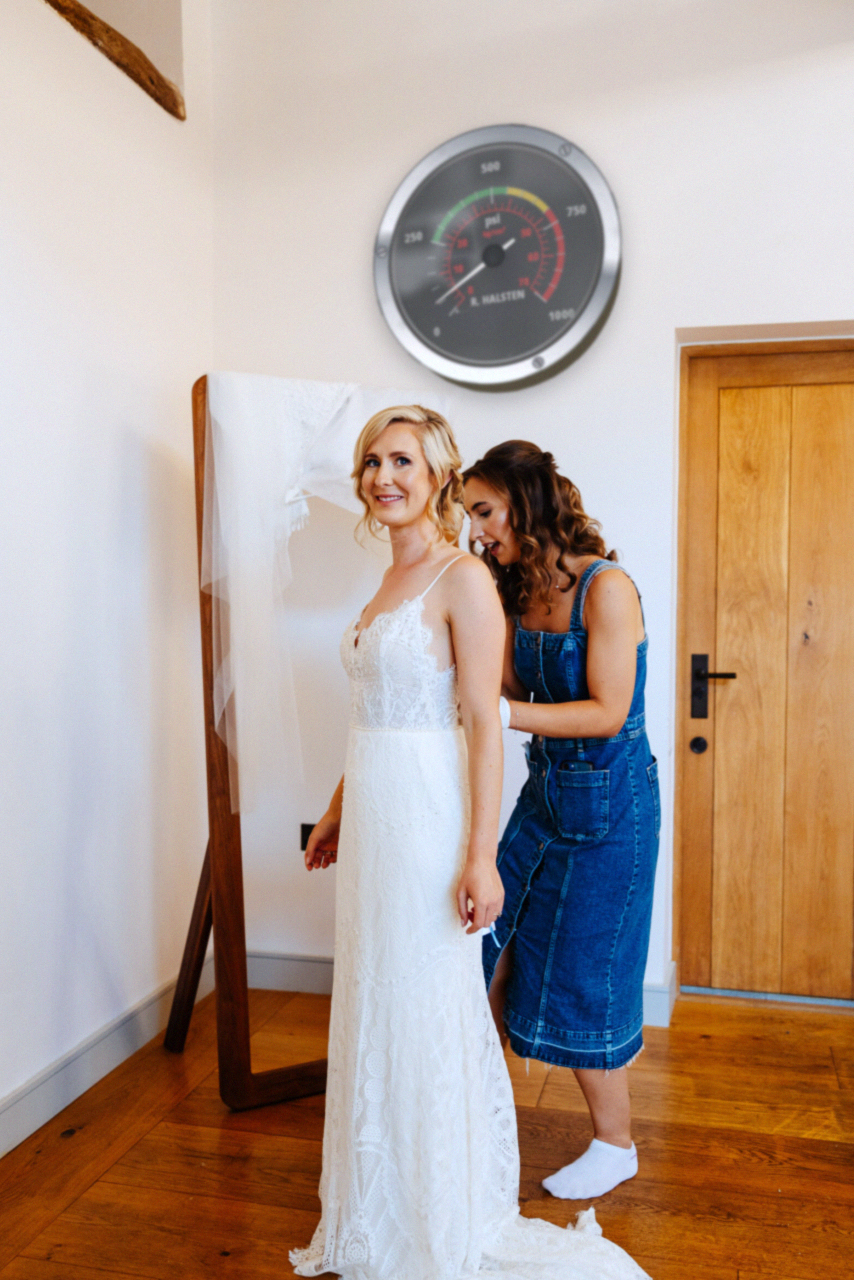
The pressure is 50; psi
